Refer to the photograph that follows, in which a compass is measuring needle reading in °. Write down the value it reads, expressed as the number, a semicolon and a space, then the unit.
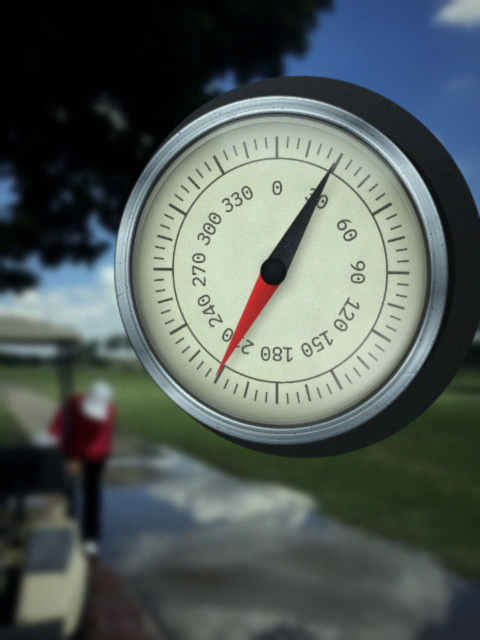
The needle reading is 210; °
